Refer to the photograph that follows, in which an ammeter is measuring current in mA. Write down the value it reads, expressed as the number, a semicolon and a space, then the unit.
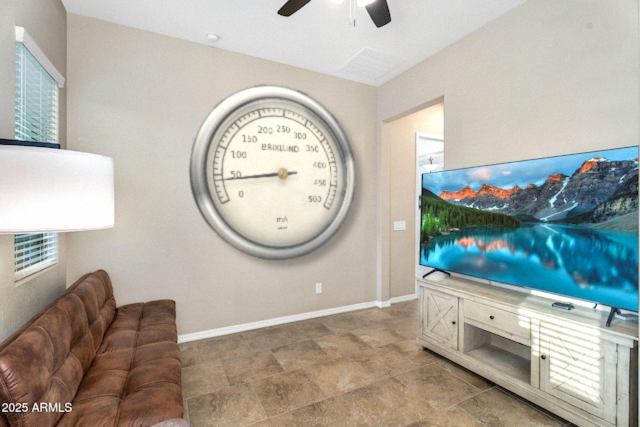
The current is 40; mA
